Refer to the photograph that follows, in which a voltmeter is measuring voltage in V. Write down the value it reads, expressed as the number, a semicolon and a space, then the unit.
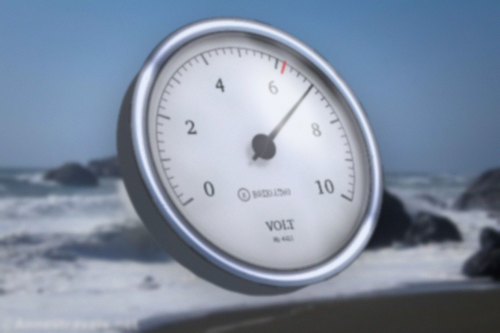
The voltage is 7; V
